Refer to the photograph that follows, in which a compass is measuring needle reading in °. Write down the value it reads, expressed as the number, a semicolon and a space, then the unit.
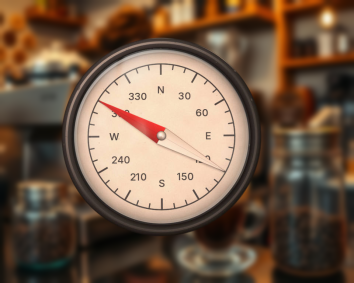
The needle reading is 300; °
